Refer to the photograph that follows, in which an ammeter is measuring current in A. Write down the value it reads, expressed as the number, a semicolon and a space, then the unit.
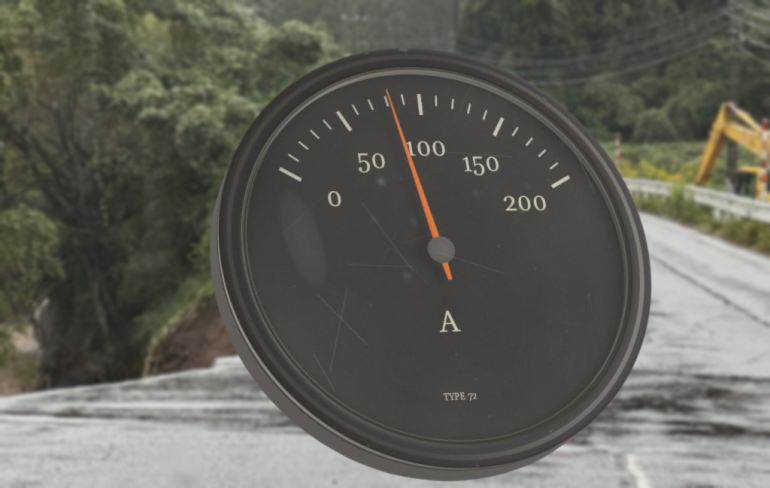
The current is 80; A
